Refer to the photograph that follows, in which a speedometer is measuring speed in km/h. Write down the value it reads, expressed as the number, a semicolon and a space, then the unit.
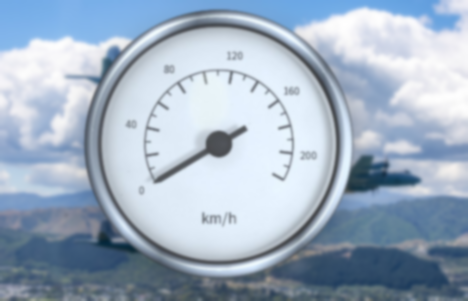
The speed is 0; km/h
